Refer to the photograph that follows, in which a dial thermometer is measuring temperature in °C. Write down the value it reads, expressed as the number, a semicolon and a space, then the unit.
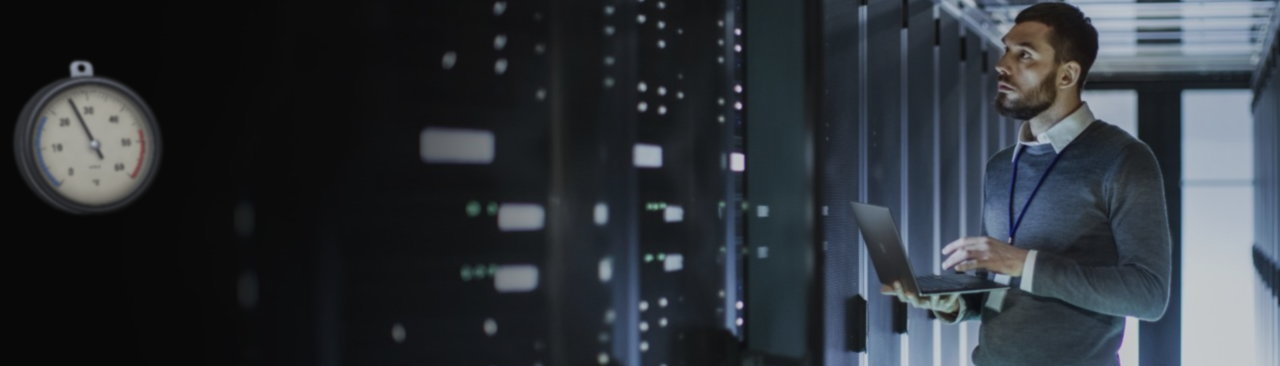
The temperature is 25; °C
